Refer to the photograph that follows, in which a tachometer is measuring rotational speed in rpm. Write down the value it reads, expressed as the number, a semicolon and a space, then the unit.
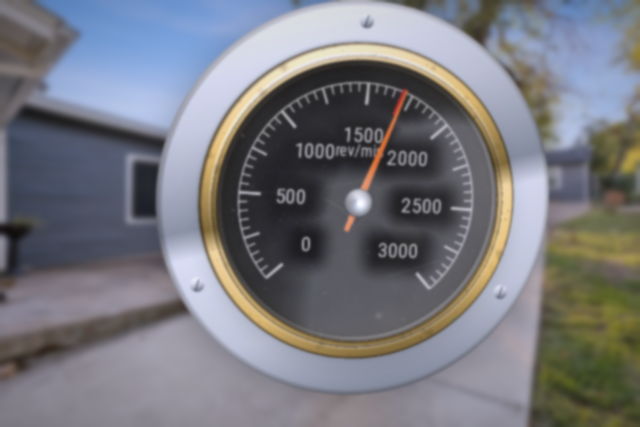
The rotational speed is 1700; rpm
